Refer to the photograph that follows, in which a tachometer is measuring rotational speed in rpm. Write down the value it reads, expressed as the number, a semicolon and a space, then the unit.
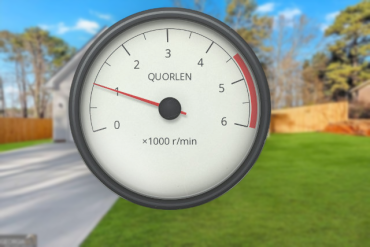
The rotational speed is 1000; rpm
